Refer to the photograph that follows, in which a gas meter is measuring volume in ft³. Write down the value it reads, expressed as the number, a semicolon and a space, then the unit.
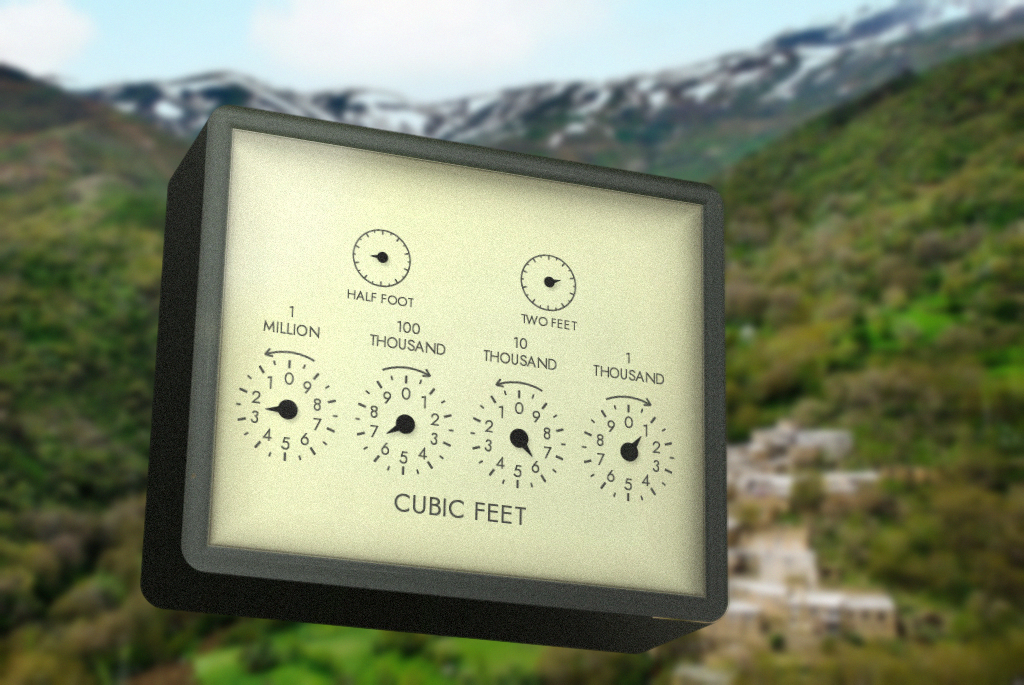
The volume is 266100; ft³
